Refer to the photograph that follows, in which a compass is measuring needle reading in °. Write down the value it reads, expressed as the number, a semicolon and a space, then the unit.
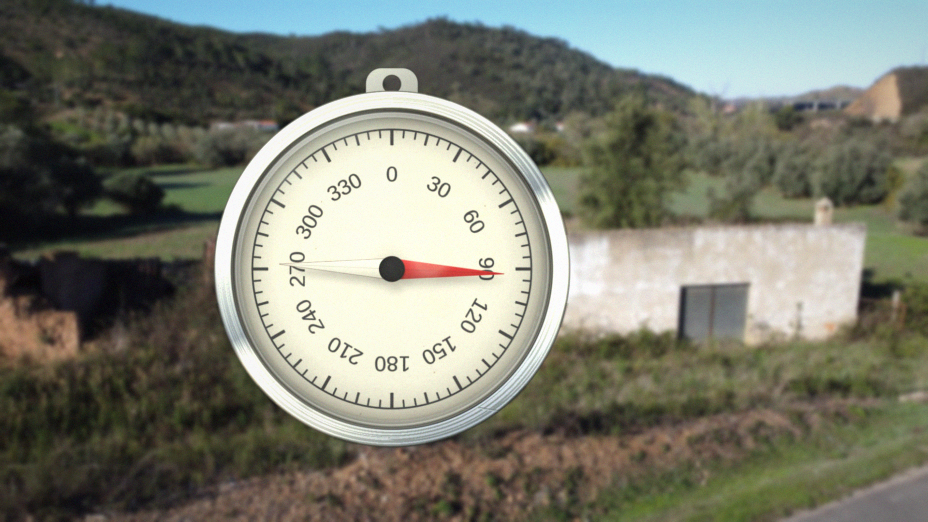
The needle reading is 92.5; °
